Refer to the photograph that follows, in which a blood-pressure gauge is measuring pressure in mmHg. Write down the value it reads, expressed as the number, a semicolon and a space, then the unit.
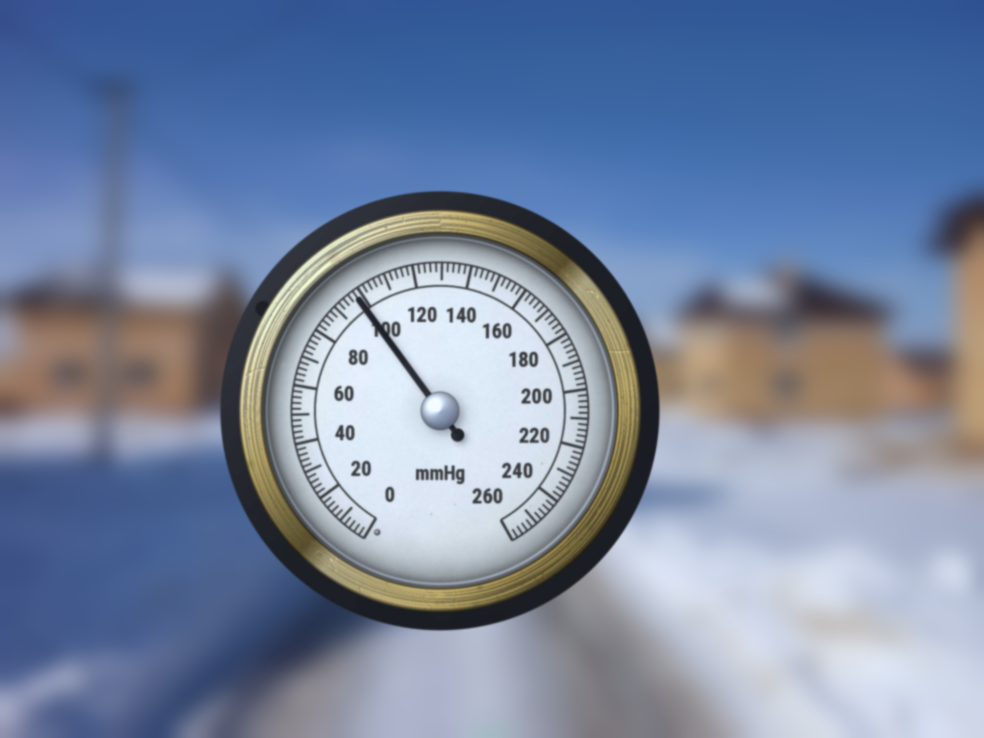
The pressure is 98; mmHg
